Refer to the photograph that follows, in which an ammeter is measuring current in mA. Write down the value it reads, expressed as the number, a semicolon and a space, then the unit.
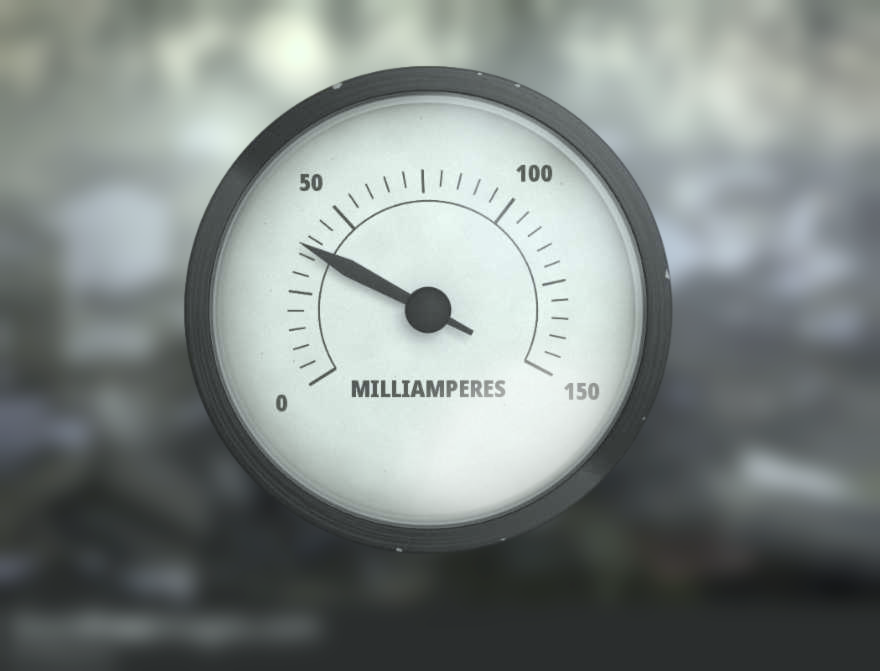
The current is 37.5; mA
